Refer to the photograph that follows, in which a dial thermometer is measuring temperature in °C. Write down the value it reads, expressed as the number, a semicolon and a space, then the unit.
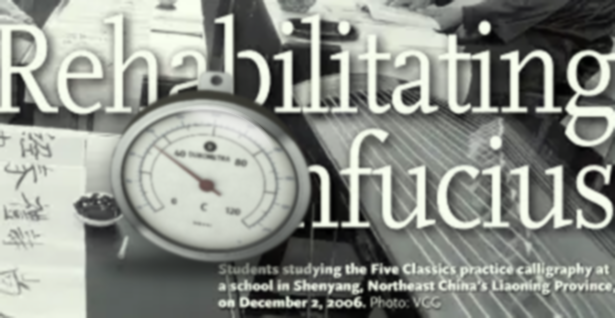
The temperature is 35; °C
